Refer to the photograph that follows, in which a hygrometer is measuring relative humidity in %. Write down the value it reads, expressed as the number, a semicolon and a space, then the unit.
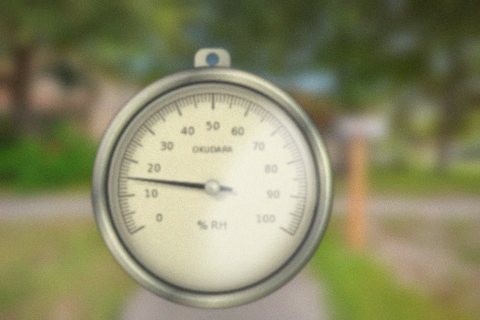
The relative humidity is 15; %
